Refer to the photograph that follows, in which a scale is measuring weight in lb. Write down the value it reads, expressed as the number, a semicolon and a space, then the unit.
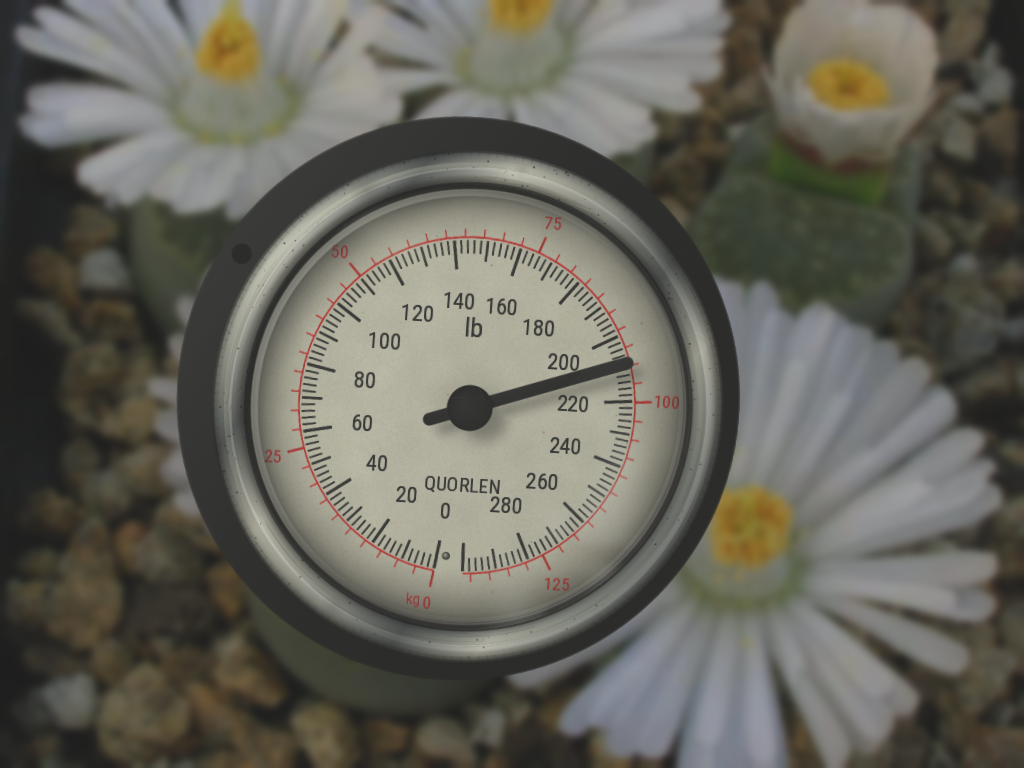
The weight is 208; lb
